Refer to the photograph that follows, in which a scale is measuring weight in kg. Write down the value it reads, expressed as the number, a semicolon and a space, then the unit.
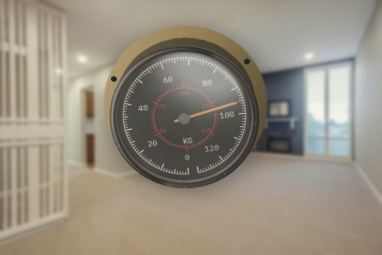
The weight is 95; kg
